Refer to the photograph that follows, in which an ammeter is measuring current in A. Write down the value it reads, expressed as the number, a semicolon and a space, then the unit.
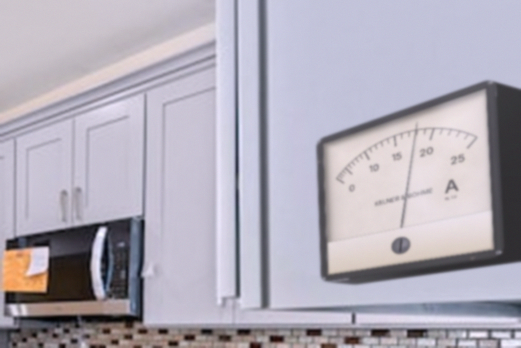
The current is 18; A
